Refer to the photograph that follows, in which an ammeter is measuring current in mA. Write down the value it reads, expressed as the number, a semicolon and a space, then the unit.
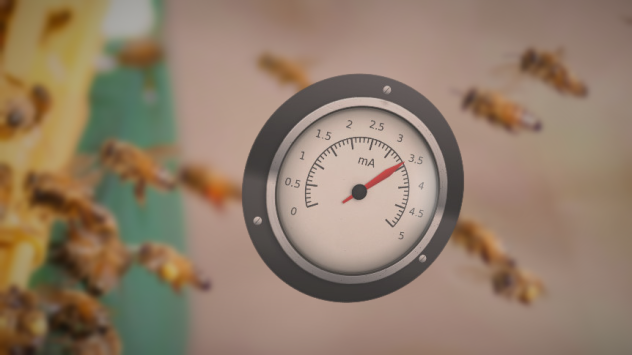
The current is 3.4; mA
